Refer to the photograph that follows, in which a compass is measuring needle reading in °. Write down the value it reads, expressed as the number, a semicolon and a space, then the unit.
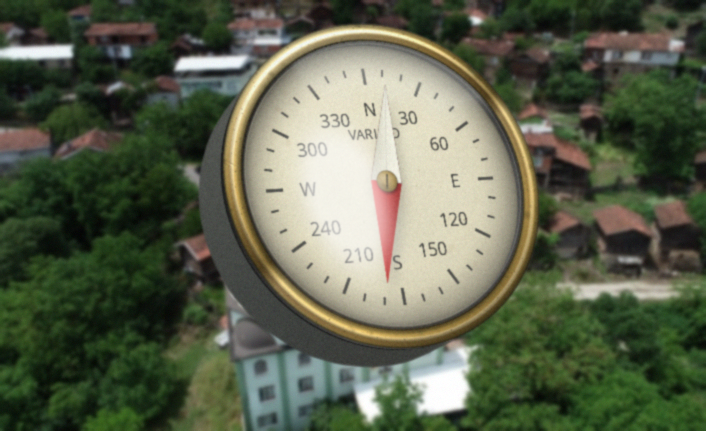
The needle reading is 190; °
